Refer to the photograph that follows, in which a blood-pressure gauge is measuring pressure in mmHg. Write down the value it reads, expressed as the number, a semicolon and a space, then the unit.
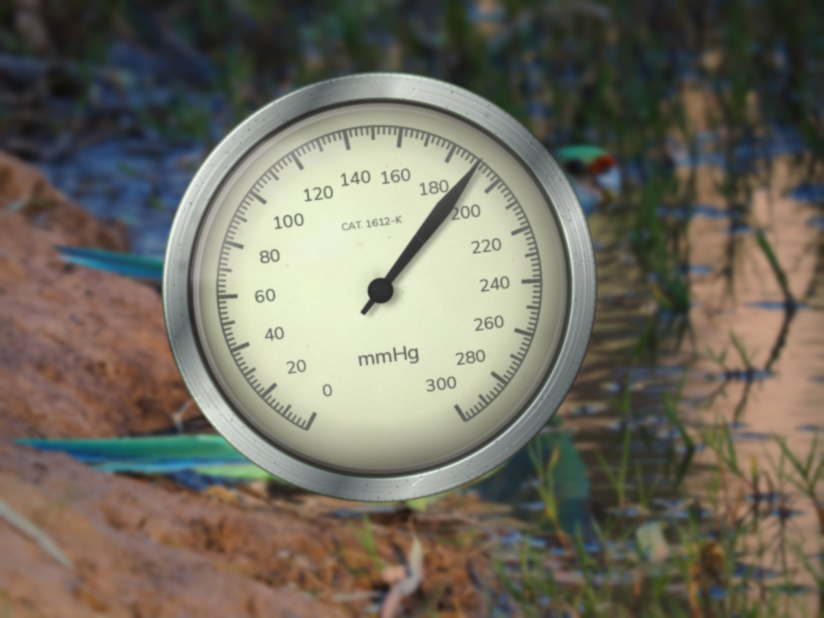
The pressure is 190; mmHg
